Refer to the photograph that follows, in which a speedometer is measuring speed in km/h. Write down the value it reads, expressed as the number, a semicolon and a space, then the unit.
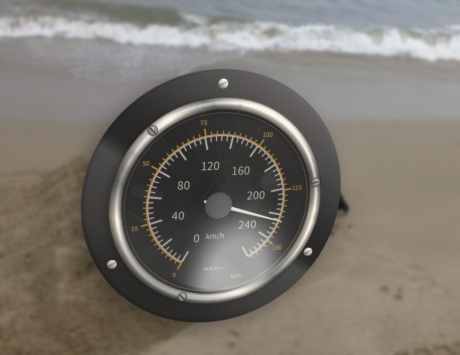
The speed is 224; km/h
